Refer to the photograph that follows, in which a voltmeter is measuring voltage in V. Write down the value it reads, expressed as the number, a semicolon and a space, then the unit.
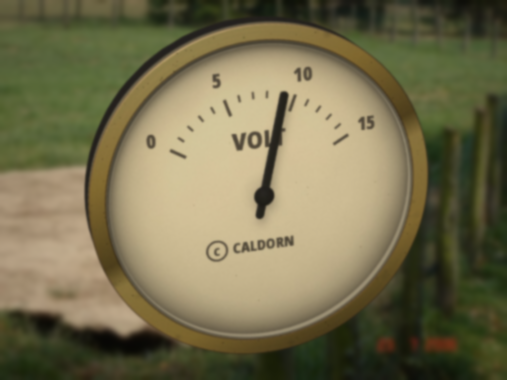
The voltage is 9; V
